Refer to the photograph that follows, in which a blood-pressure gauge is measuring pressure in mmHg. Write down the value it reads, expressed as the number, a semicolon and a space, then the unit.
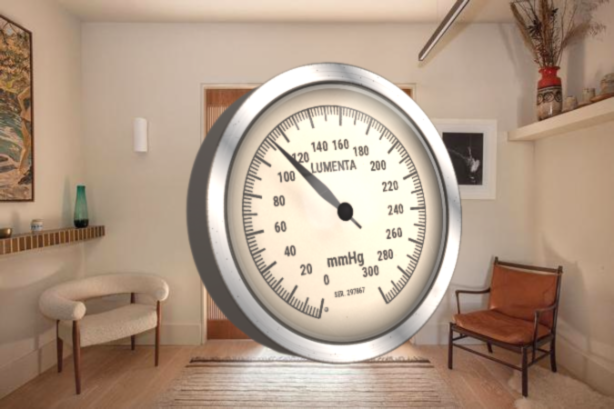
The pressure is 110; mmHg
